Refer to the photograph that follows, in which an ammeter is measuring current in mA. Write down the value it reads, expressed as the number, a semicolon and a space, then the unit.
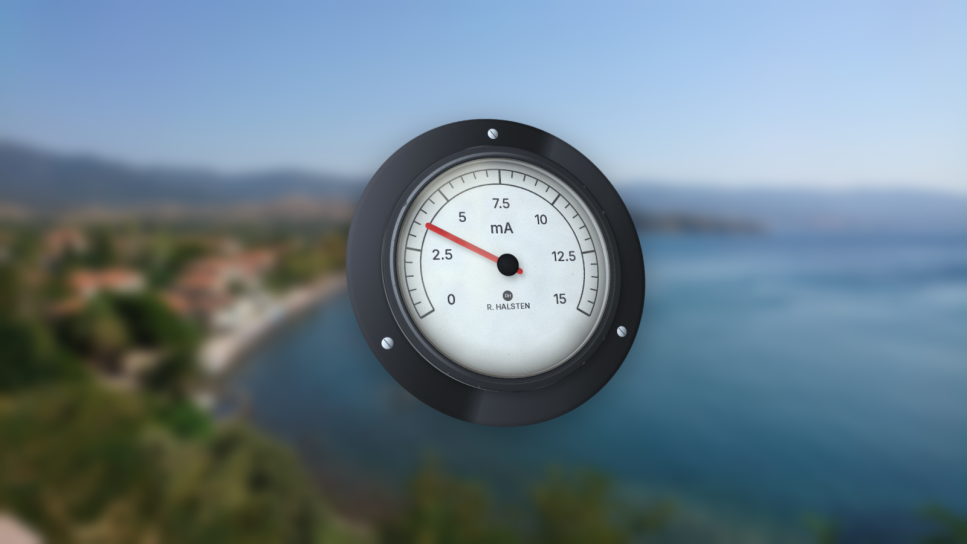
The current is 3.5; mA
